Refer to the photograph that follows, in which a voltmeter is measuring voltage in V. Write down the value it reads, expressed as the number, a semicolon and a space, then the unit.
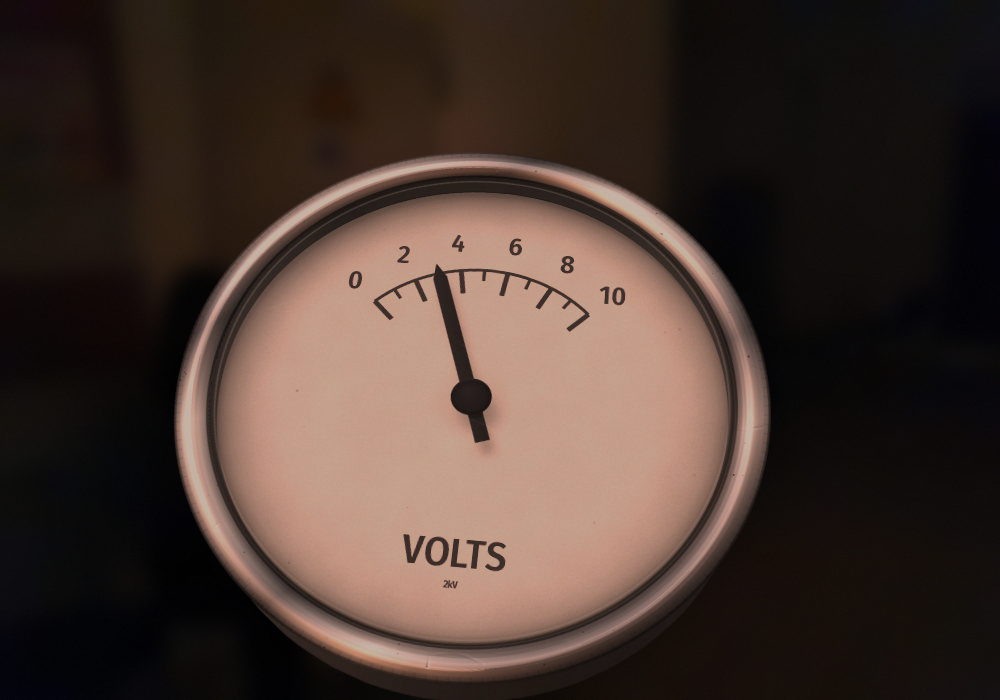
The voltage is 3; V
